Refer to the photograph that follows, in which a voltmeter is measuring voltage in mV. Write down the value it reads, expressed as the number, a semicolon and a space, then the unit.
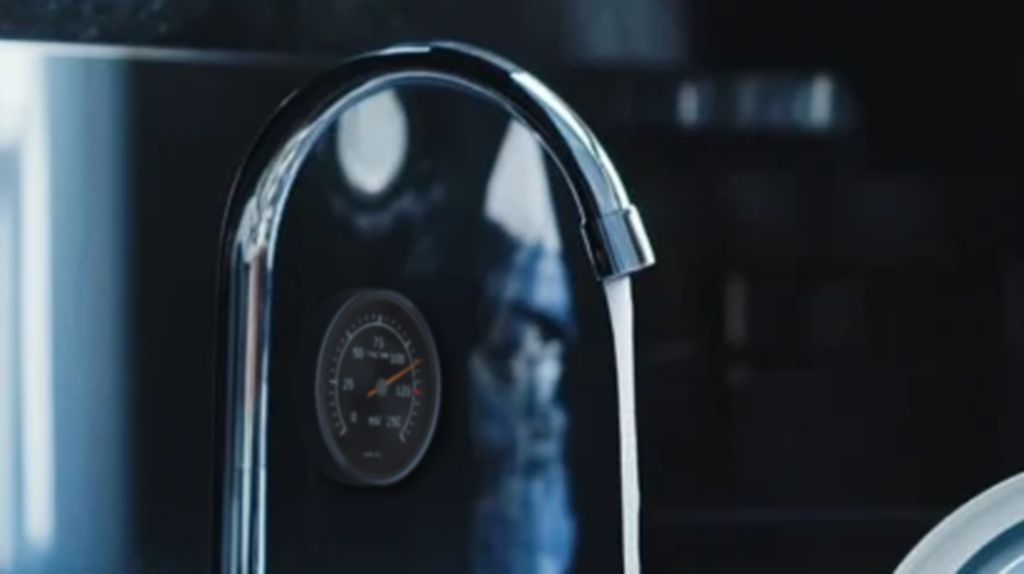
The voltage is 110; mV
